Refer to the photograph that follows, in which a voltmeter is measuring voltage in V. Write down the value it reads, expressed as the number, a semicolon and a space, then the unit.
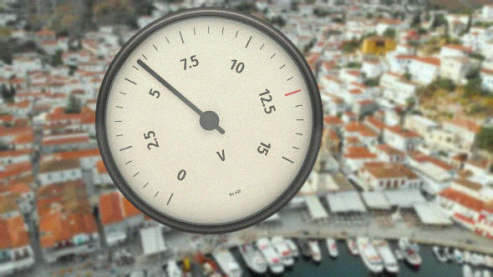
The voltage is 5.75; V
